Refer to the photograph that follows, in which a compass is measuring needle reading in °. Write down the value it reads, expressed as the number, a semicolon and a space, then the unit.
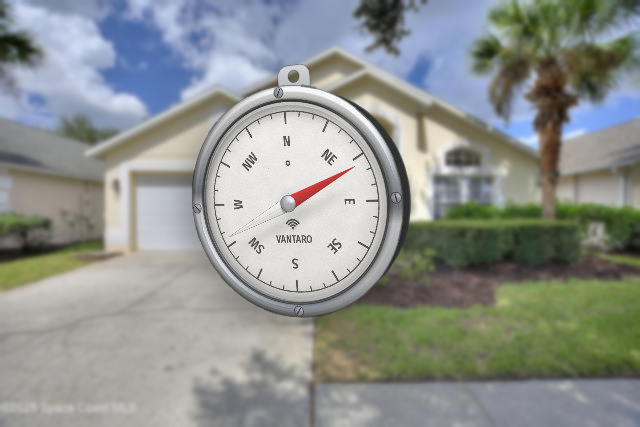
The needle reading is 65; °
